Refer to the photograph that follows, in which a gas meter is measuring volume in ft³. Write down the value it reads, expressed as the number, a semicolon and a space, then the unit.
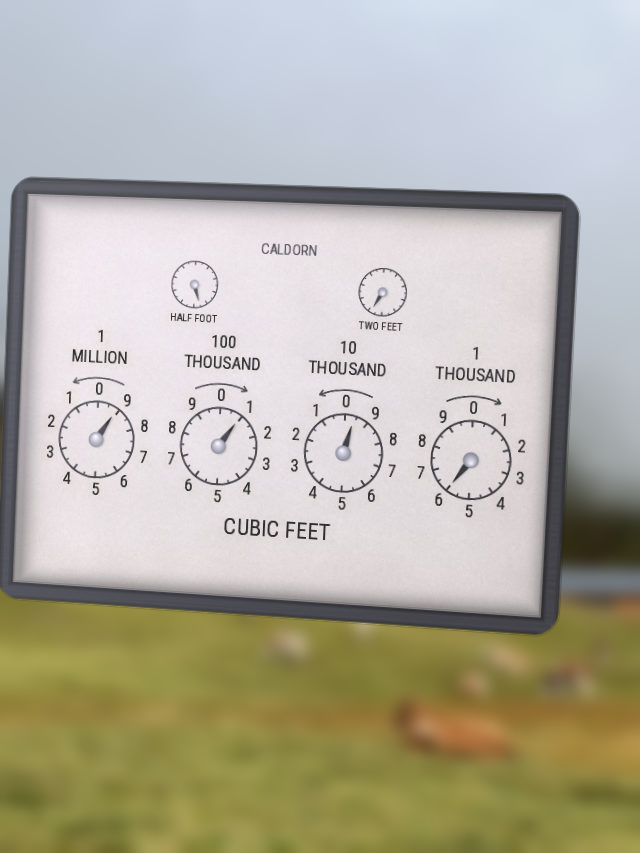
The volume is 909600; ft³
